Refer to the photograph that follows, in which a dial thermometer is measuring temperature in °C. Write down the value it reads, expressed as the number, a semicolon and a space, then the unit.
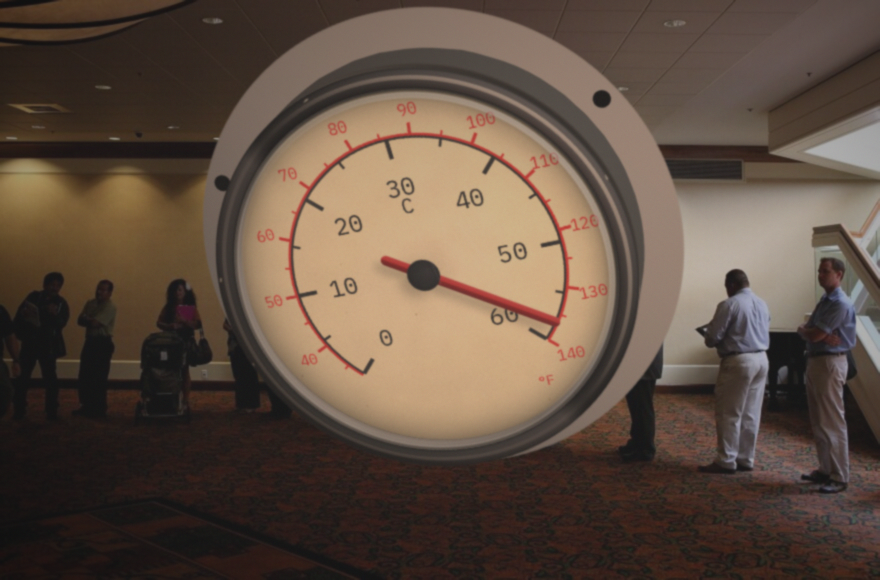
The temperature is 57.5; °C
